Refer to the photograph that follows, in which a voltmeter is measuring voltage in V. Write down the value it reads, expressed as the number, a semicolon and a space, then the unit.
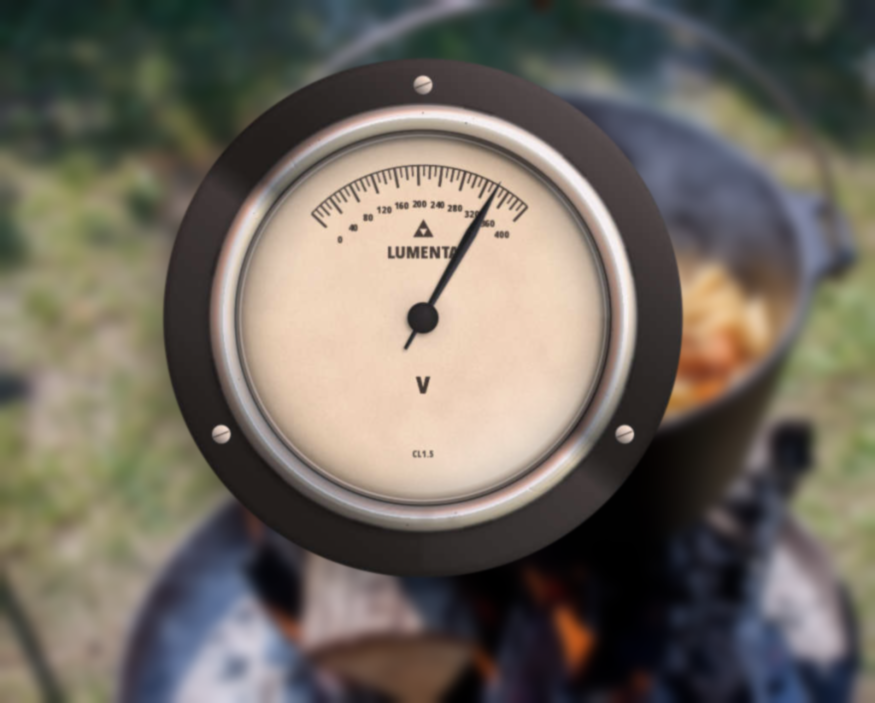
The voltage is 340; V
